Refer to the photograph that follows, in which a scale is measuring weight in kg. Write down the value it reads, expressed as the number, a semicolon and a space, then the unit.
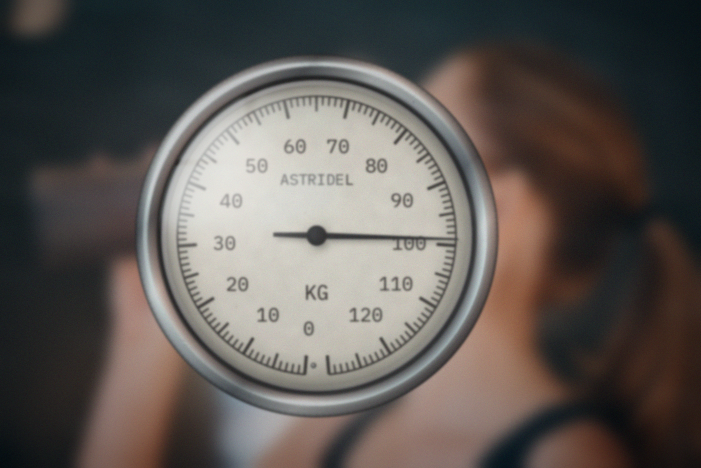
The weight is 99; kg
